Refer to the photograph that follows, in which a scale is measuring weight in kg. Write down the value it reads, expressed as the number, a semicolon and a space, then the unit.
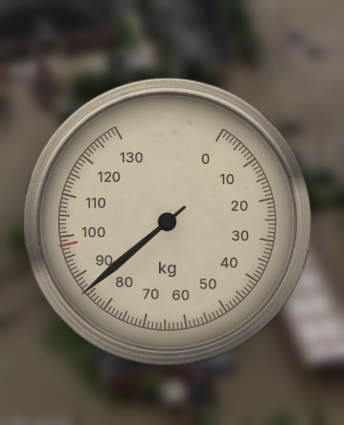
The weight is 86; kg
